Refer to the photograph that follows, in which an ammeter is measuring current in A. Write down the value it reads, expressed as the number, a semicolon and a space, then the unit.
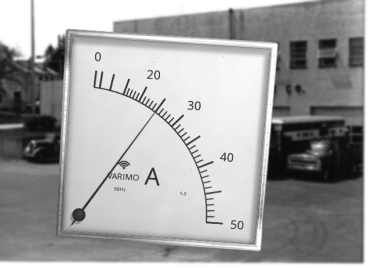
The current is 25; A
